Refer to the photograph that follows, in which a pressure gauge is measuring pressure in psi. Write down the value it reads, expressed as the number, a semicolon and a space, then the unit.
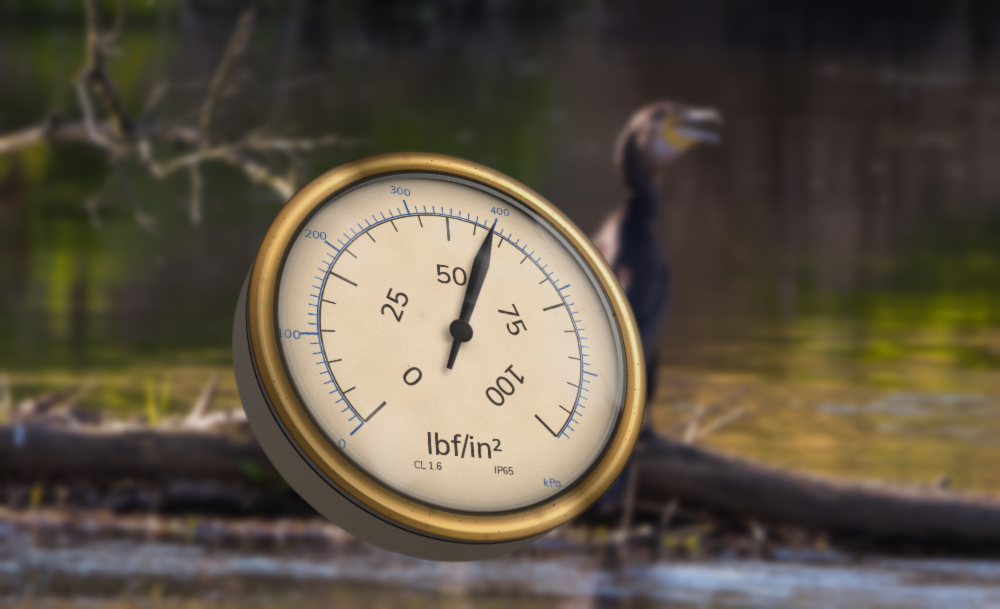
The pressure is 57.5; psi
